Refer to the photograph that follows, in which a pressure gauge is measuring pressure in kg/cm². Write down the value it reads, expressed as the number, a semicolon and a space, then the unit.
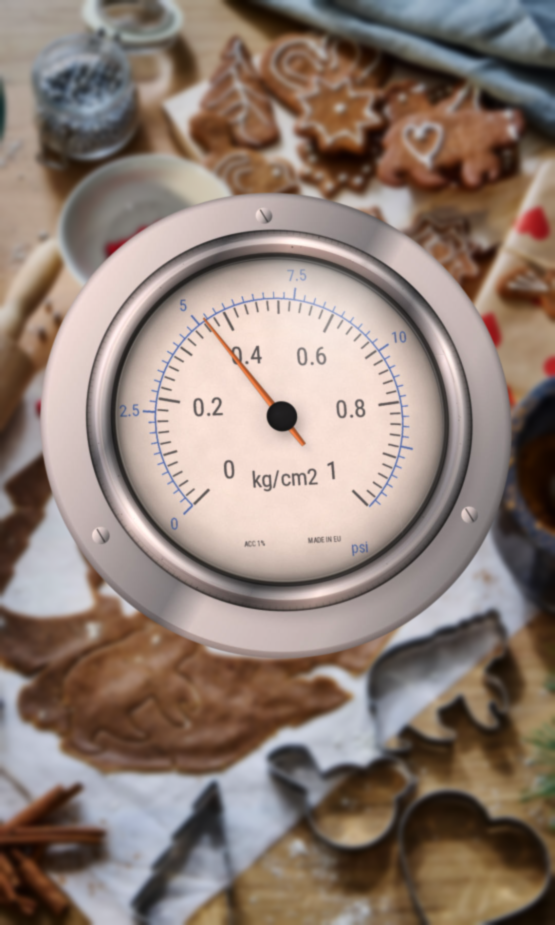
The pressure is 0.36; kg/cm²
